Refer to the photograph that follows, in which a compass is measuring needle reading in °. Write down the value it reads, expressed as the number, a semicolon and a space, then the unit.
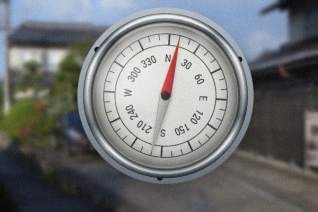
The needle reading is 10; °
